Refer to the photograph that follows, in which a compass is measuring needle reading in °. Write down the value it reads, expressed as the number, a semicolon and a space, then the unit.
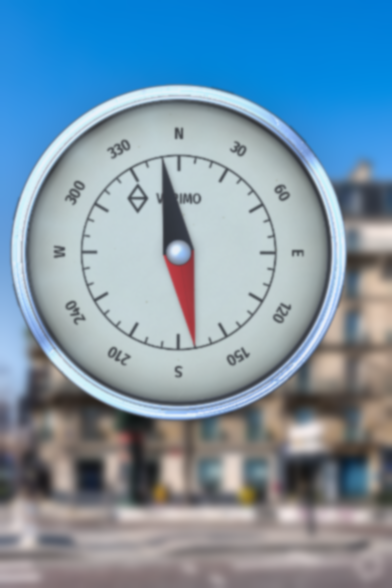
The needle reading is 170; °
